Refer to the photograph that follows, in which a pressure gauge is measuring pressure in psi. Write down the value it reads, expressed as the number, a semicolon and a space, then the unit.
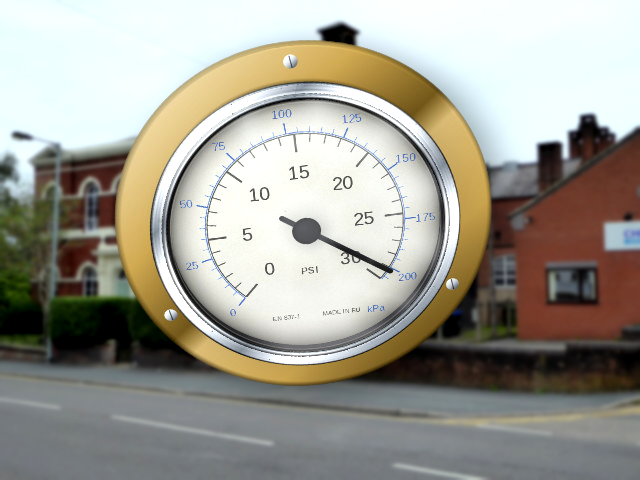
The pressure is 29; psi
